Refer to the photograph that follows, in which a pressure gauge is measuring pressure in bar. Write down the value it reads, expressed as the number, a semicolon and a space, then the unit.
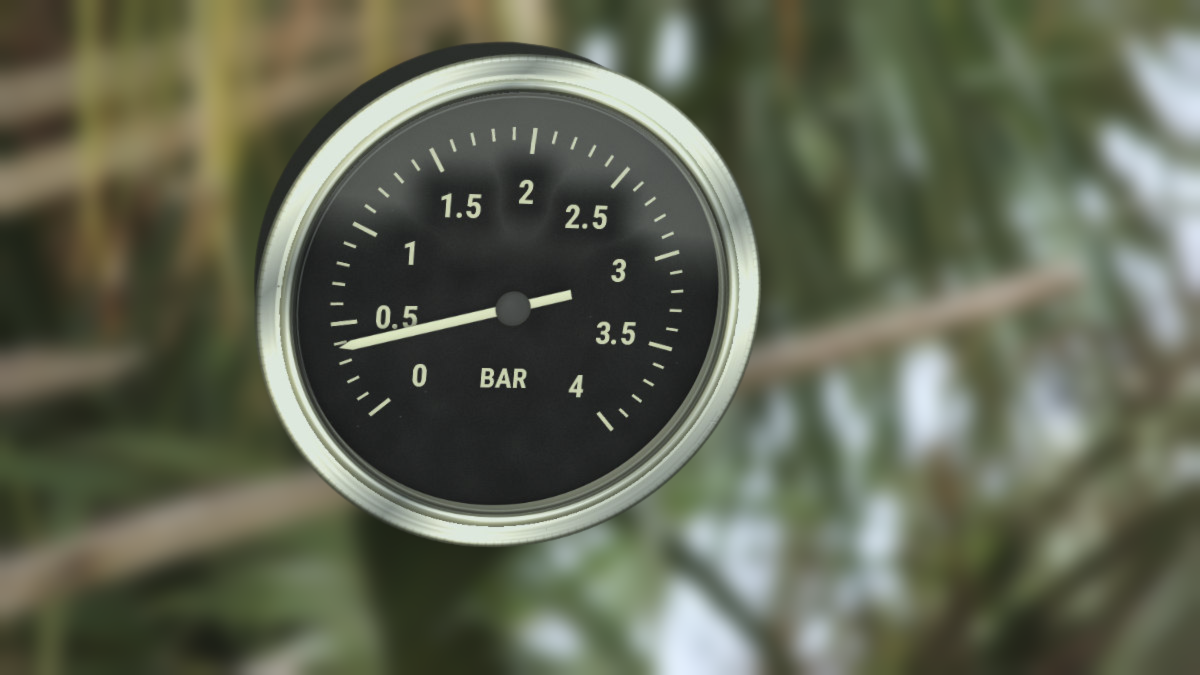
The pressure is 0.4; bar
